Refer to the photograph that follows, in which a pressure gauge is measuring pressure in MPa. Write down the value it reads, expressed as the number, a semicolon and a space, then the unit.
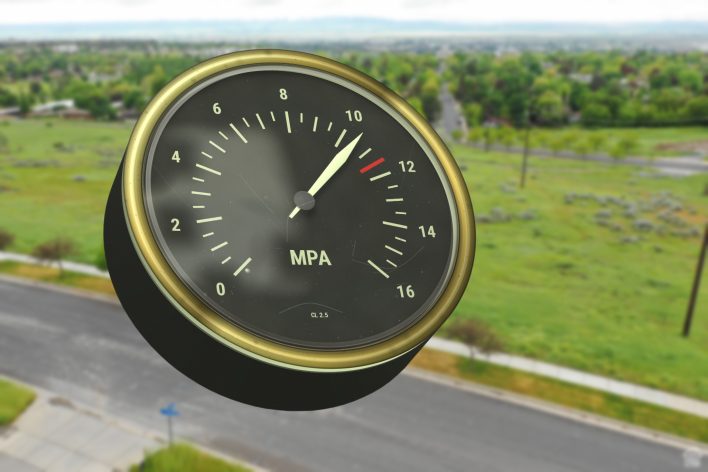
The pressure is 10.5; MPa
